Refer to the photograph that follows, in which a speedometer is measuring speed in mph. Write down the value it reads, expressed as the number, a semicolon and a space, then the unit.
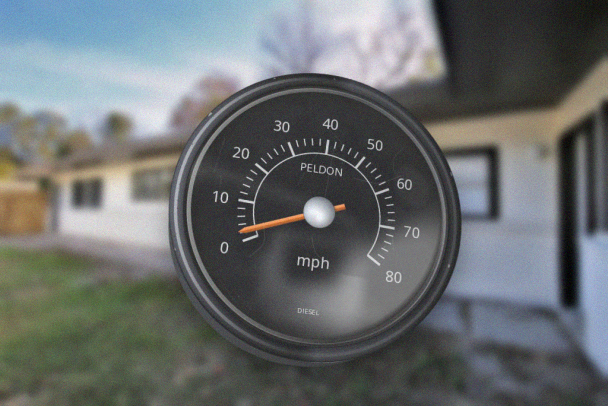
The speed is 2; mph
